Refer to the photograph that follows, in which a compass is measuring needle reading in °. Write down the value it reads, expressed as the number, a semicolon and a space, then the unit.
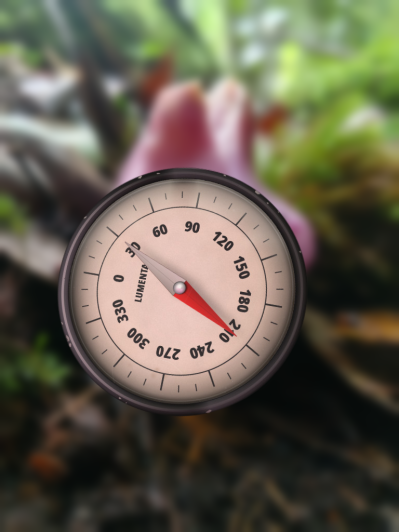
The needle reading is 210; °
